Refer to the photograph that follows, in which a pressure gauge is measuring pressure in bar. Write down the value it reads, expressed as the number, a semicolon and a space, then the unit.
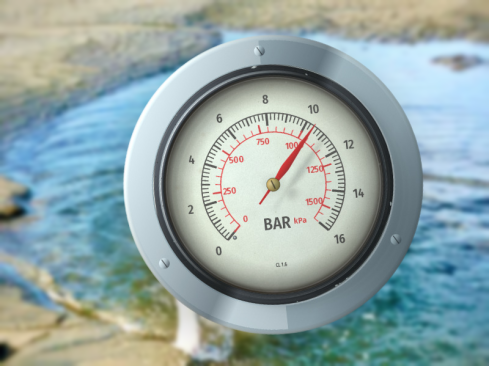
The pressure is 10.4; bar
